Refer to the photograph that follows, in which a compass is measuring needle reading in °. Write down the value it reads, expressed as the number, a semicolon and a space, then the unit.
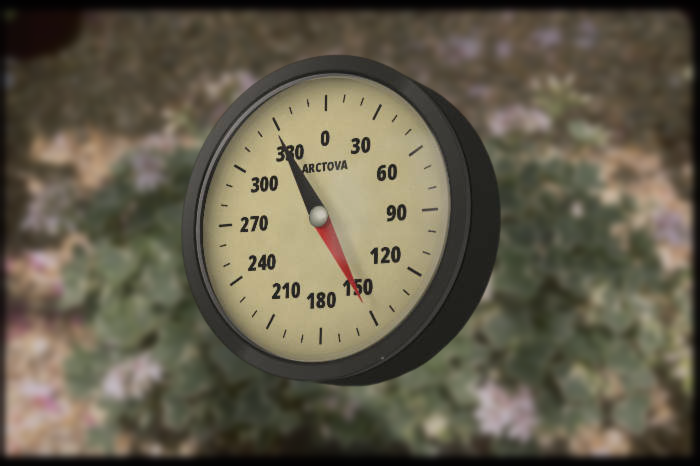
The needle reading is 150; °
